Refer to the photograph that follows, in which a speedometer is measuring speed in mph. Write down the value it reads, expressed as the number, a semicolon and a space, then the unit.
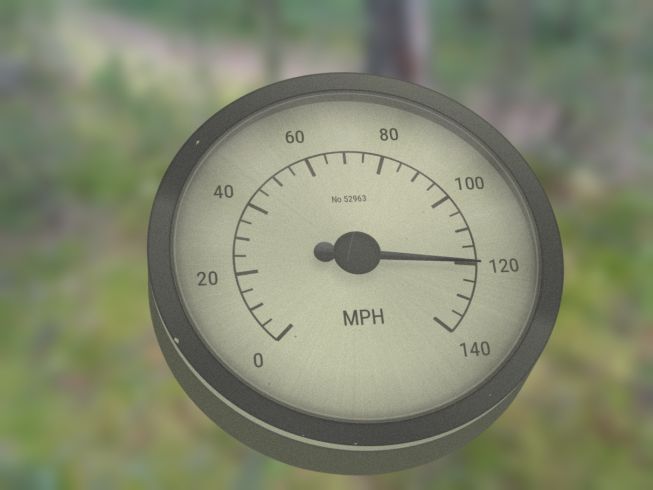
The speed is 120; mph
